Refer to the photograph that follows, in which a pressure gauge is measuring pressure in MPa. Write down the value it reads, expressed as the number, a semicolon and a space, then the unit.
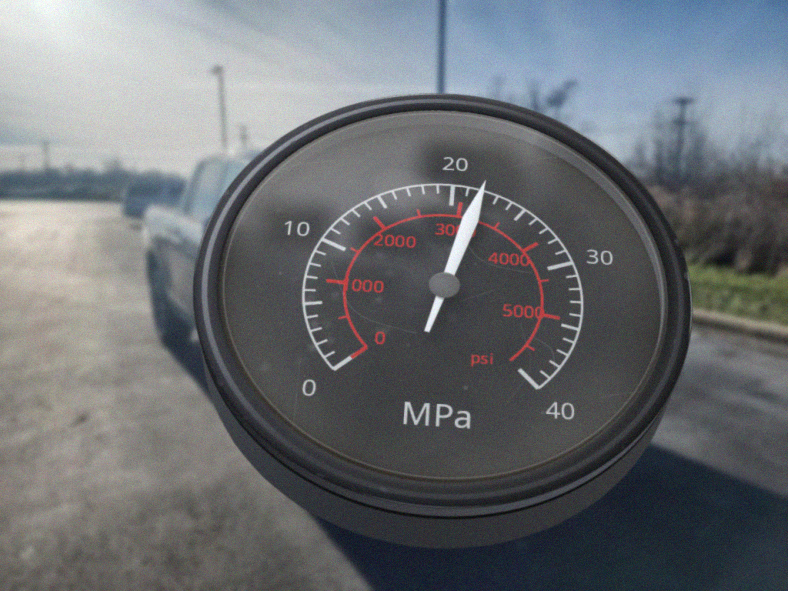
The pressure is 22; MPa
